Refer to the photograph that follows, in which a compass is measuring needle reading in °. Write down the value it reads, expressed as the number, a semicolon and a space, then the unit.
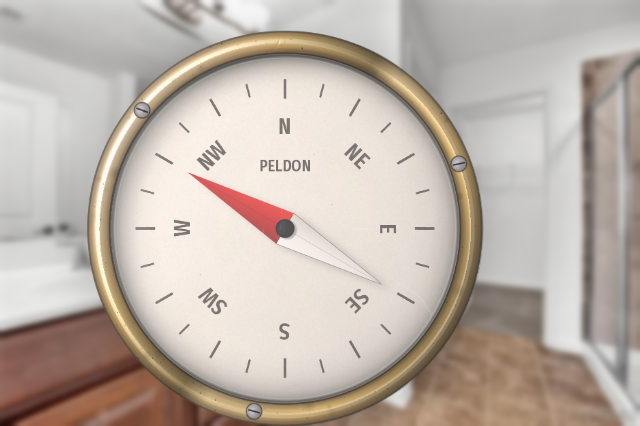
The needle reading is 300; °
